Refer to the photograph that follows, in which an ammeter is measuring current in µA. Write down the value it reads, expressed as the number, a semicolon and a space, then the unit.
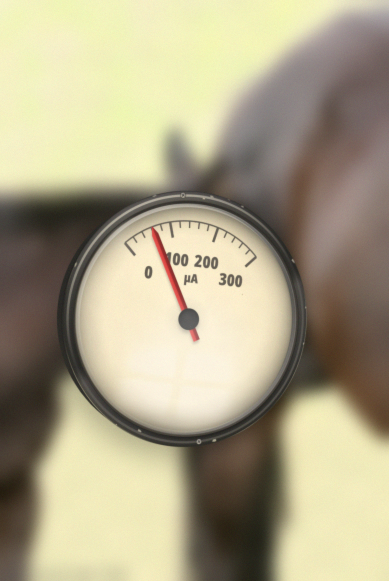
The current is 60; µA
